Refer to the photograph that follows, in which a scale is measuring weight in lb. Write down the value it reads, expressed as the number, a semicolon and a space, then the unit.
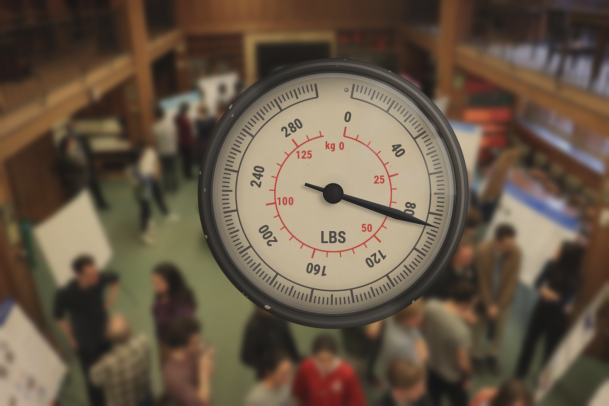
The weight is 86; lb
